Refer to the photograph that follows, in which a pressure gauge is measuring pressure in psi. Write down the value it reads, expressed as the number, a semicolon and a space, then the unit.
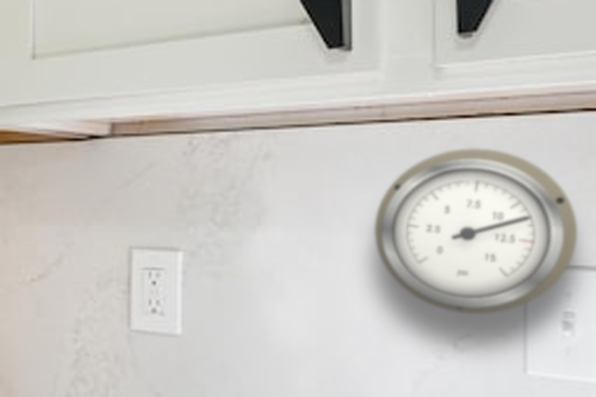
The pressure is 11; psi
